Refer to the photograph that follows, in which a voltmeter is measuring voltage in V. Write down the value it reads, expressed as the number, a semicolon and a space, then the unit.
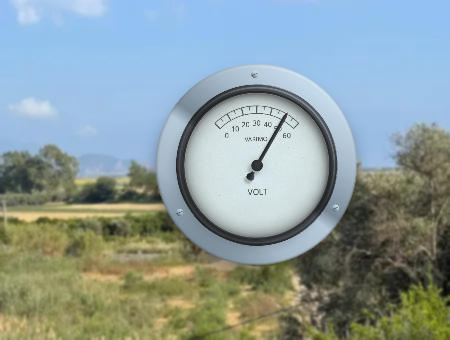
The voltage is 50; V
